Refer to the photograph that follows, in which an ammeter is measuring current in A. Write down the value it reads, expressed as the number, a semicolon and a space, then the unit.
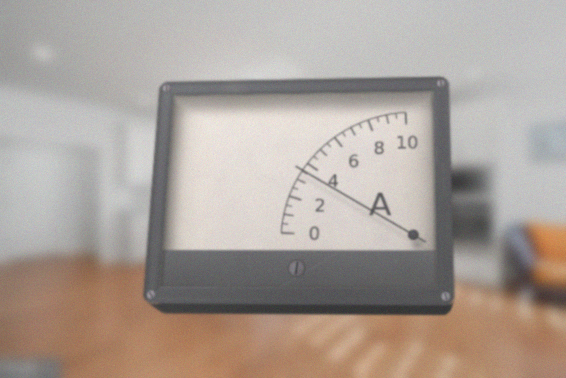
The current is 3.5; A
